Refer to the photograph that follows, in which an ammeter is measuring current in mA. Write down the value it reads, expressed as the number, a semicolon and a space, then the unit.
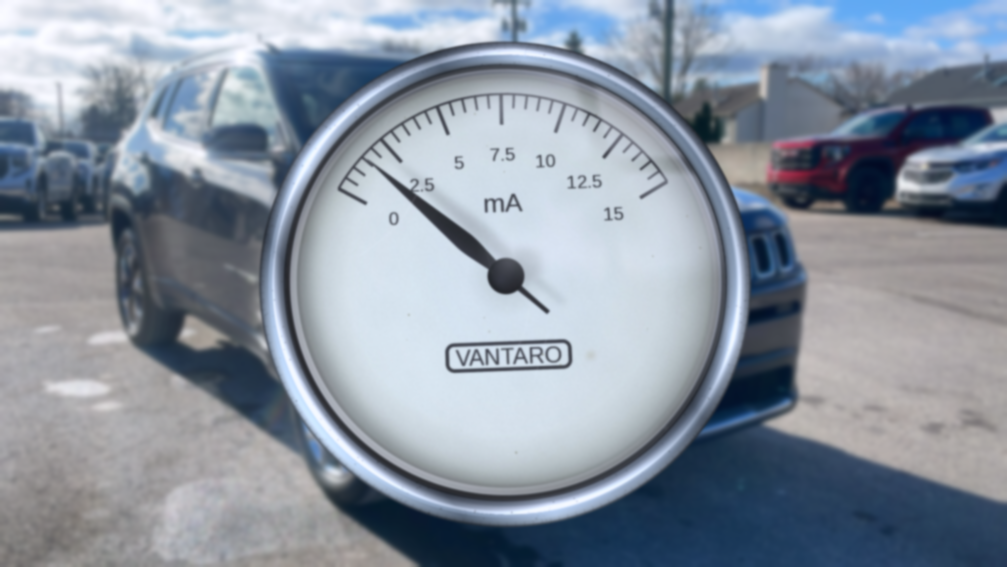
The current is 1.5; mA
